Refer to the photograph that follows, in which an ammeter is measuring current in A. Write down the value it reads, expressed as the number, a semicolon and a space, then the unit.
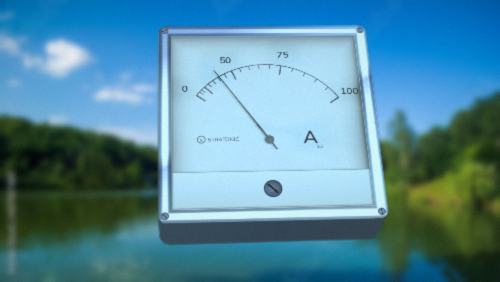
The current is 40; A
